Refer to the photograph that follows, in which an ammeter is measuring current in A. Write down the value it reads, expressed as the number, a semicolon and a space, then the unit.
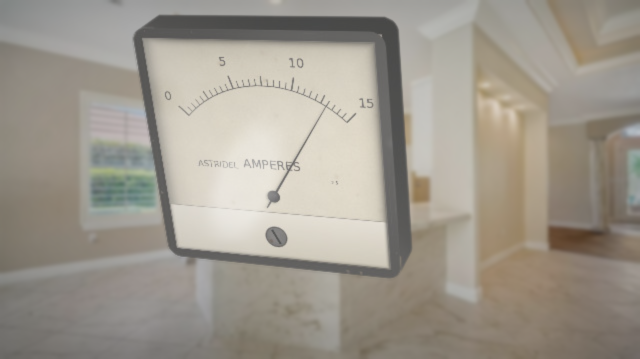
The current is 13; A
